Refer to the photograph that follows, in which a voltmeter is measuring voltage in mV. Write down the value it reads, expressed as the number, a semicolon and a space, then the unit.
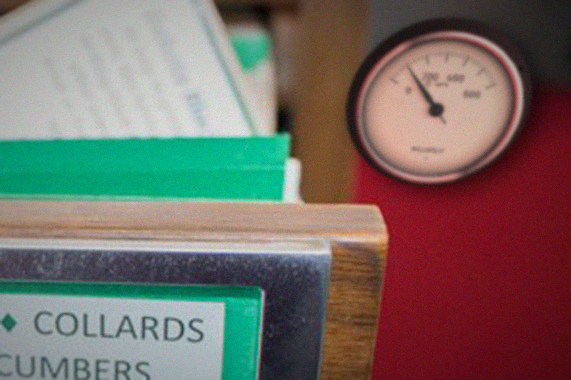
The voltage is 100; mV
